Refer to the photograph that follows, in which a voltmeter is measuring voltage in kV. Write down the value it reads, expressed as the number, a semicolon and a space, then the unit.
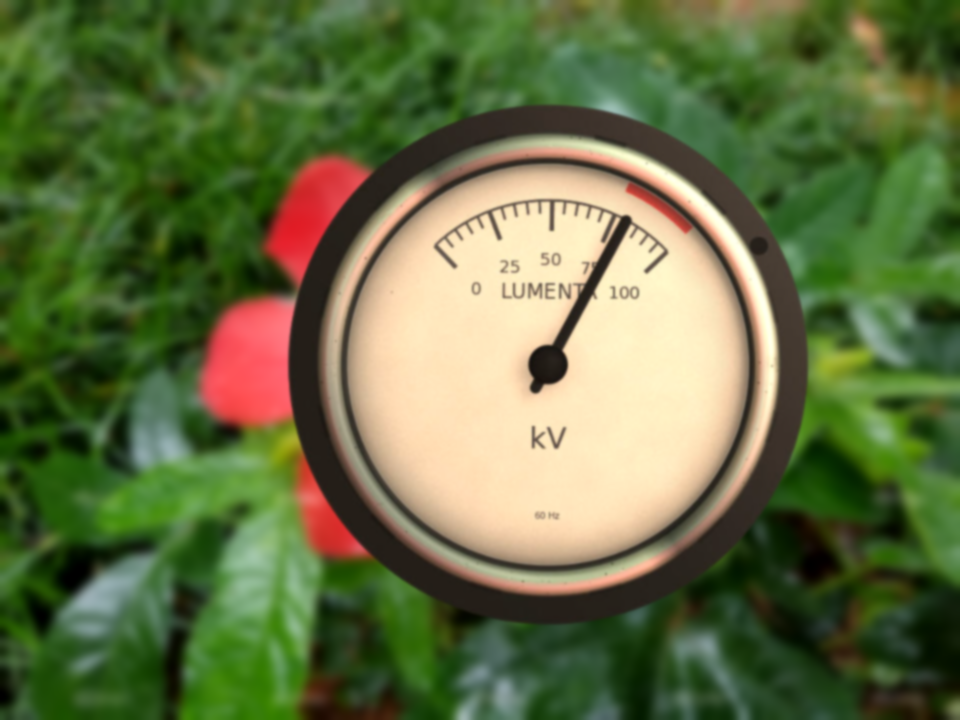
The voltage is 80; kV
